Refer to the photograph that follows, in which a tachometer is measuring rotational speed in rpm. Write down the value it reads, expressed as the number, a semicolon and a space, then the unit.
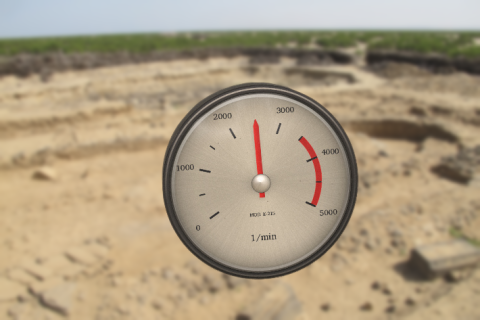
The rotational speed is 2500; rpm
